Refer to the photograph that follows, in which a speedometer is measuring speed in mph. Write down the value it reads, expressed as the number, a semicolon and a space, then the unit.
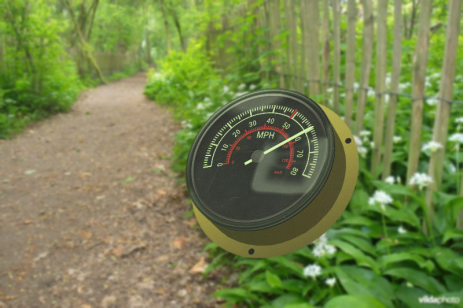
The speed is 60; mph
